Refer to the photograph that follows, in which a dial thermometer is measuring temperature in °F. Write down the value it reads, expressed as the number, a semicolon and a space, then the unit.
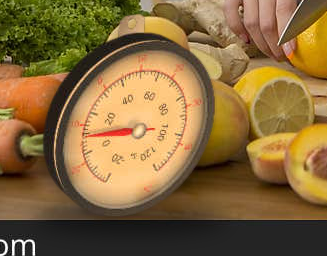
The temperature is 10; °F
